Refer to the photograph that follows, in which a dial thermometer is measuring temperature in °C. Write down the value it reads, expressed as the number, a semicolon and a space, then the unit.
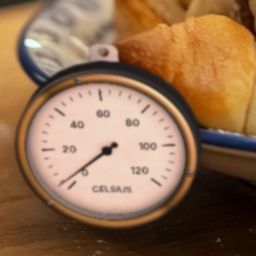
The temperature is 4; °C
